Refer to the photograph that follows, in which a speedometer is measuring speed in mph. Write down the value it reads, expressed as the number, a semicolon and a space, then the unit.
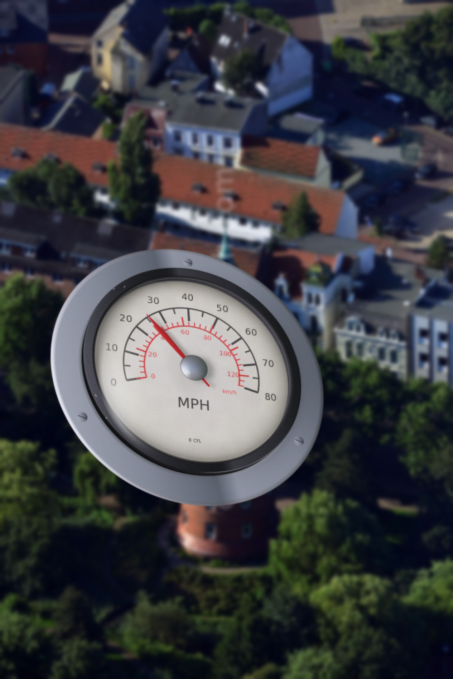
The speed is 25; mph
